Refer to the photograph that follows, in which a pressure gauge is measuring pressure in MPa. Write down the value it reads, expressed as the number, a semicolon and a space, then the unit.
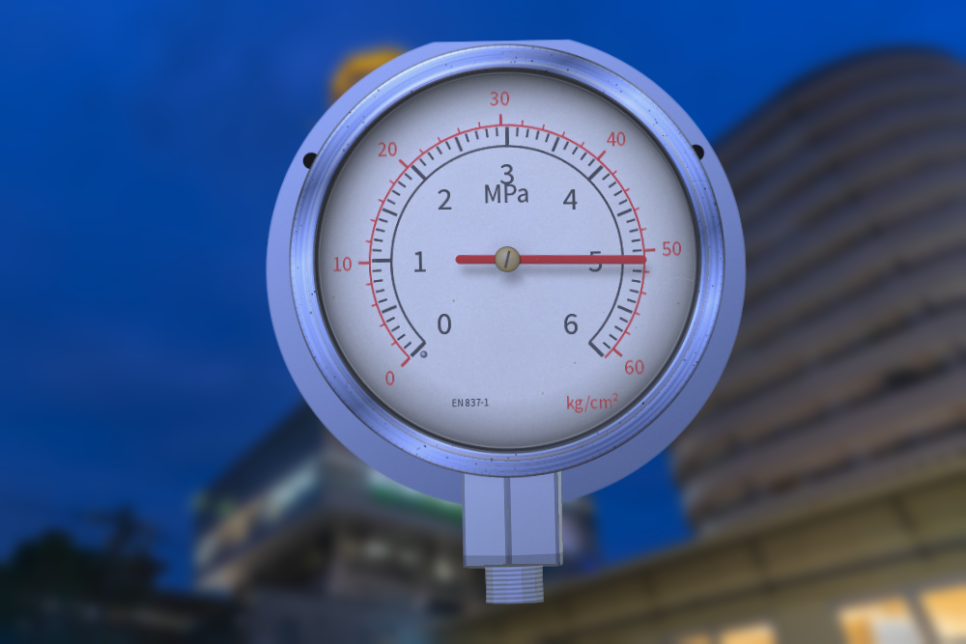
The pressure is 5; MPa
